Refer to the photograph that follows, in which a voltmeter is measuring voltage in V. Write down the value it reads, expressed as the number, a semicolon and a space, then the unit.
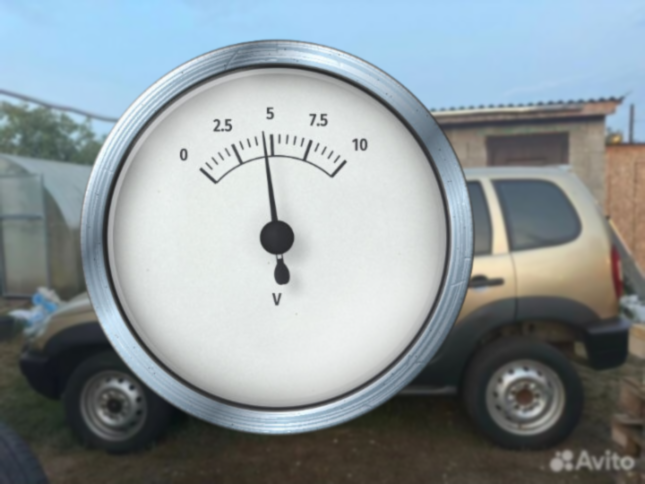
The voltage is 4.5; V
